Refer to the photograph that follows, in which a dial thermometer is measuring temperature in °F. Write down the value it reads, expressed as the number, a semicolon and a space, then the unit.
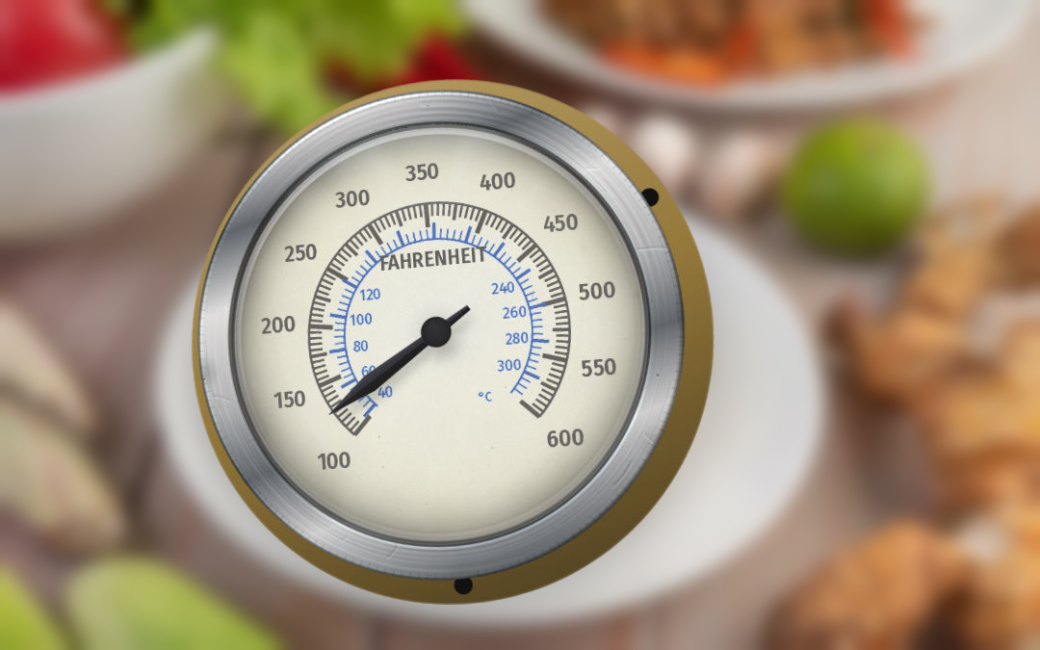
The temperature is 125; °F
